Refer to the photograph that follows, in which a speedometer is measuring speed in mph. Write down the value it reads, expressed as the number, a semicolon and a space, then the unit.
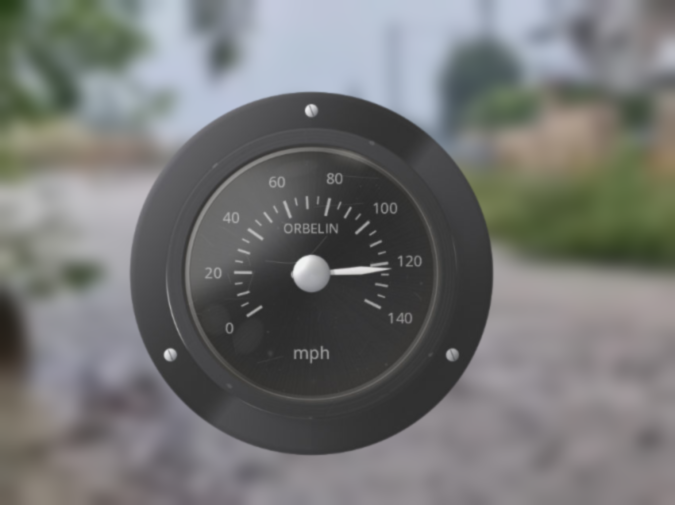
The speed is 122.5; mph
